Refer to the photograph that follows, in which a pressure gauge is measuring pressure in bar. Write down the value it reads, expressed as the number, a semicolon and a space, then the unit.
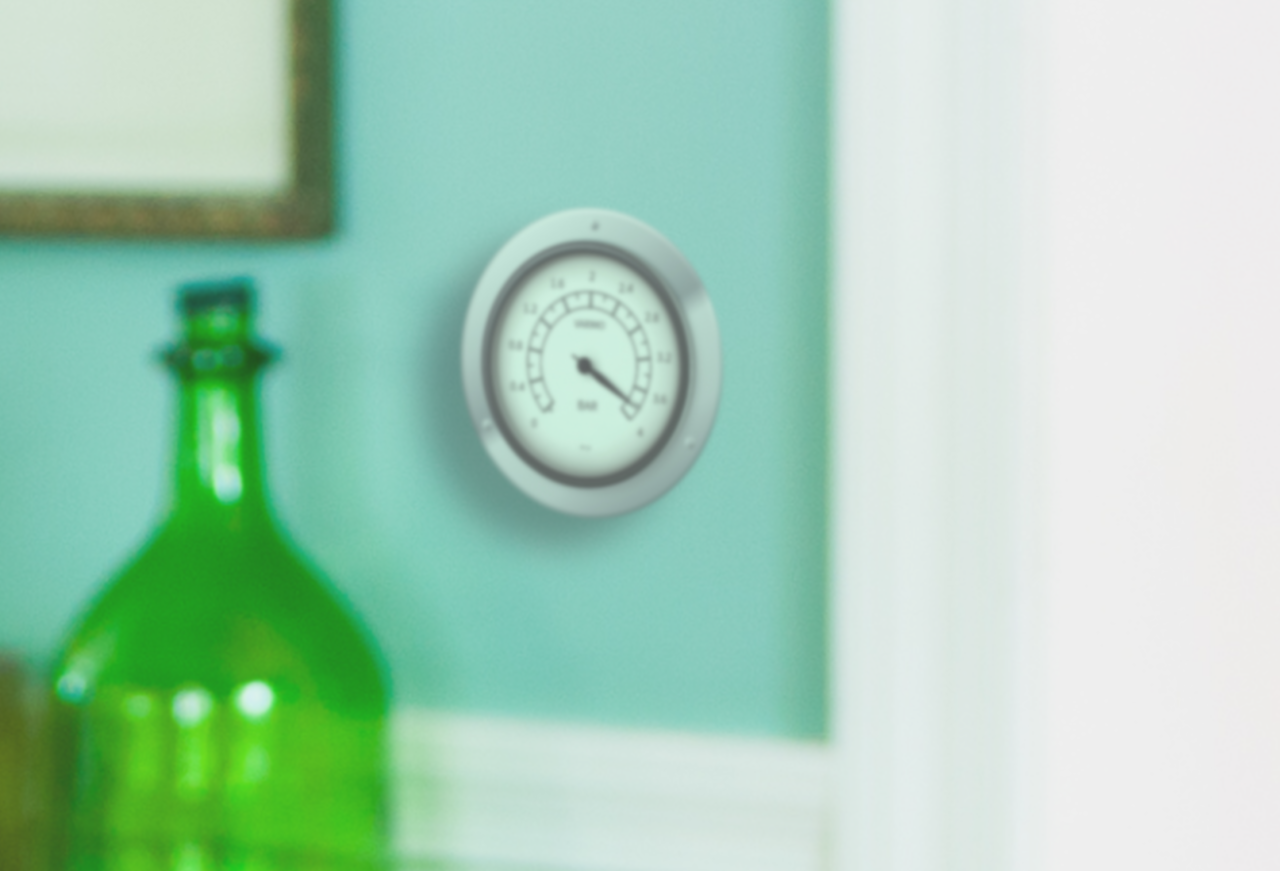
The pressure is 3.8; bar
